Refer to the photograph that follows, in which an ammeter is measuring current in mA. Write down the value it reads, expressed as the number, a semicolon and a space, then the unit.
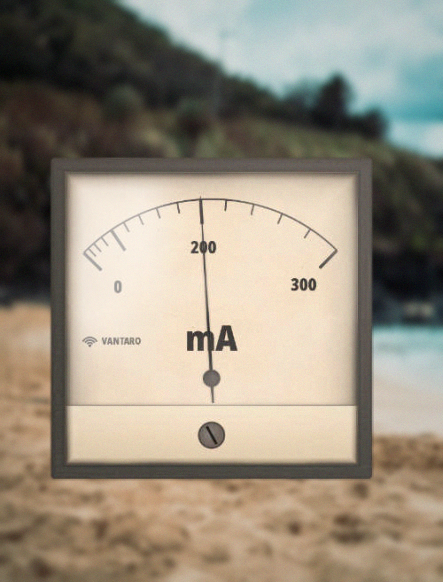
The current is 200; mA
